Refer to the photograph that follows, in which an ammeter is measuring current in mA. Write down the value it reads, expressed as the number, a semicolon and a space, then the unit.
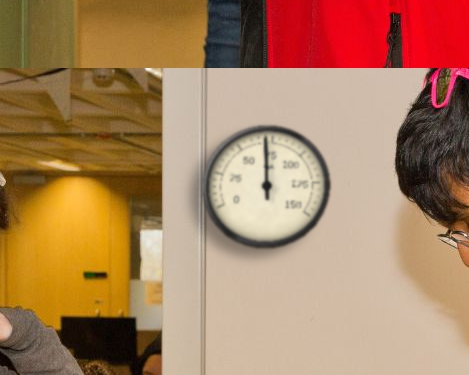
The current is 70; mA
